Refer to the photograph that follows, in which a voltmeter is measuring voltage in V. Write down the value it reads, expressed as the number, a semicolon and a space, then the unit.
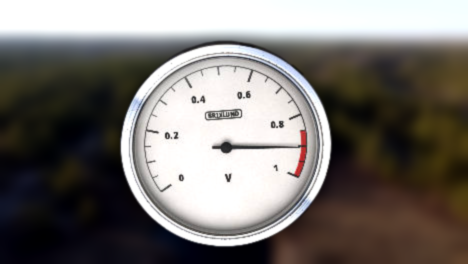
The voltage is 0.9; V
